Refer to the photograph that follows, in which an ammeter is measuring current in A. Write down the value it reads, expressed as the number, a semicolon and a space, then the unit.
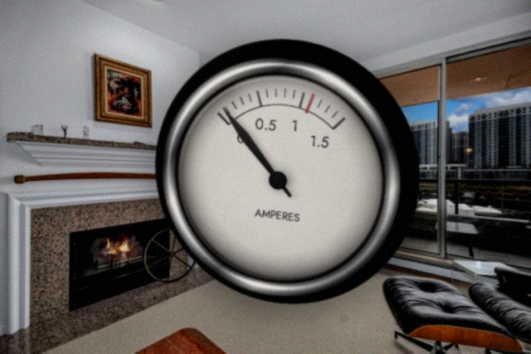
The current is 0.1; A
